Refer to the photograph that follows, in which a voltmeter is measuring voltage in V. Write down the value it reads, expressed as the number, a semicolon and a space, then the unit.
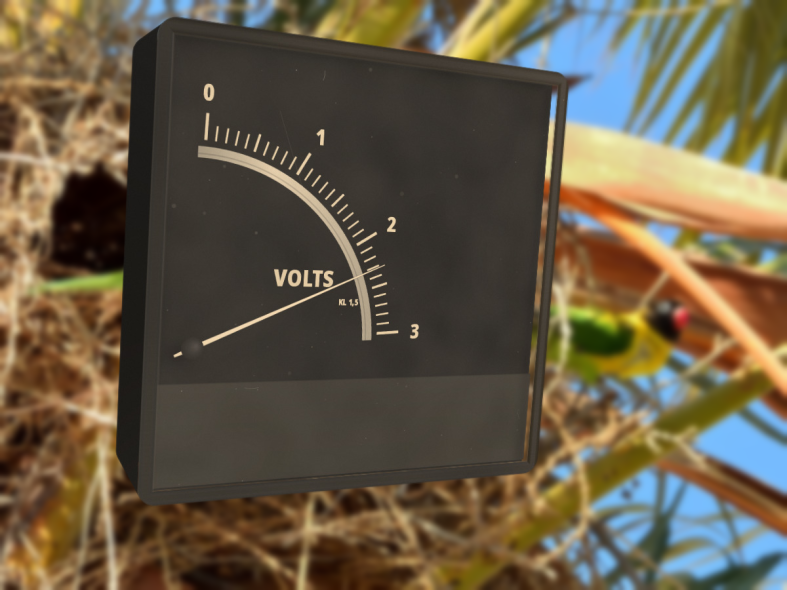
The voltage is 2.3; V
